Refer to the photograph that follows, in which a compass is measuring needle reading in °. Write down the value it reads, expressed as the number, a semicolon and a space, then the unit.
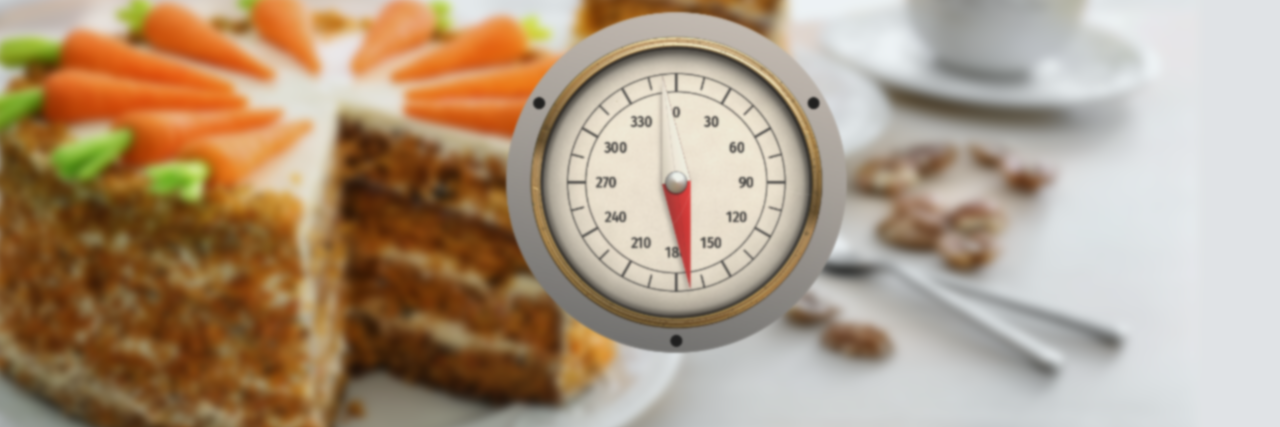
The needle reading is 172.5; °
